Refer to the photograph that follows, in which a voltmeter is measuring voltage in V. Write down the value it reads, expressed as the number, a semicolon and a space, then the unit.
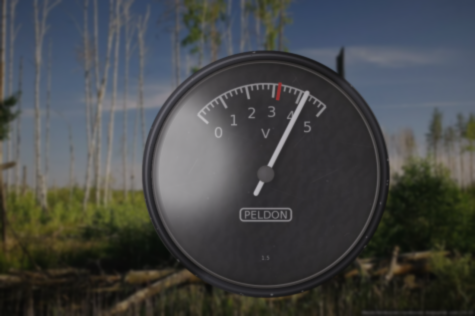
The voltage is 4.2; V
